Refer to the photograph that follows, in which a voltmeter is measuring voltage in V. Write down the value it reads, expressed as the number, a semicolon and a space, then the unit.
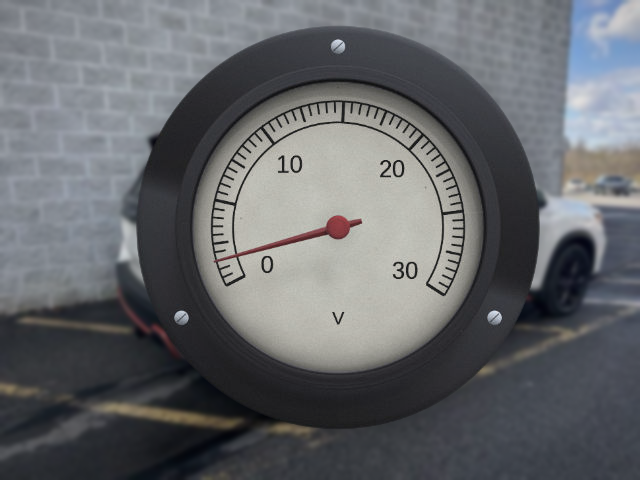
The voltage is 1.5; V
